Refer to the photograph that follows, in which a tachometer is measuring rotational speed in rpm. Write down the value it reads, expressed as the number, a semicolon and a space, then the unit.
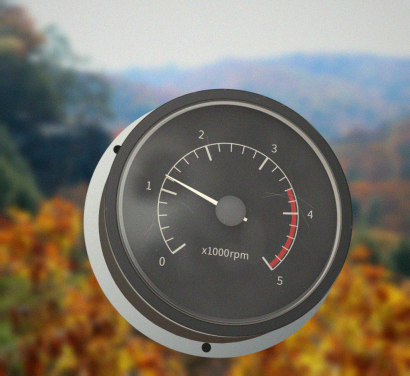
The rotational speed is 1200; rpm
